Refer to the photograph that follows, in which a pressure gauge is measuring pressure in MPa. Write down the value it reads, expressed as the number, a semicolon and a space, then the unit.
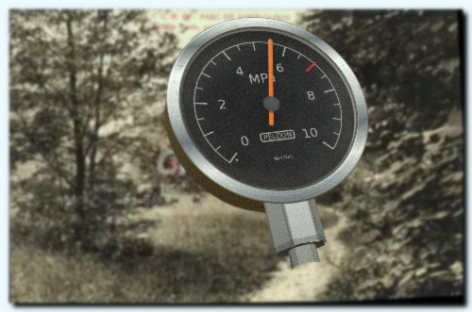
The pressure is 5.5; MPa
